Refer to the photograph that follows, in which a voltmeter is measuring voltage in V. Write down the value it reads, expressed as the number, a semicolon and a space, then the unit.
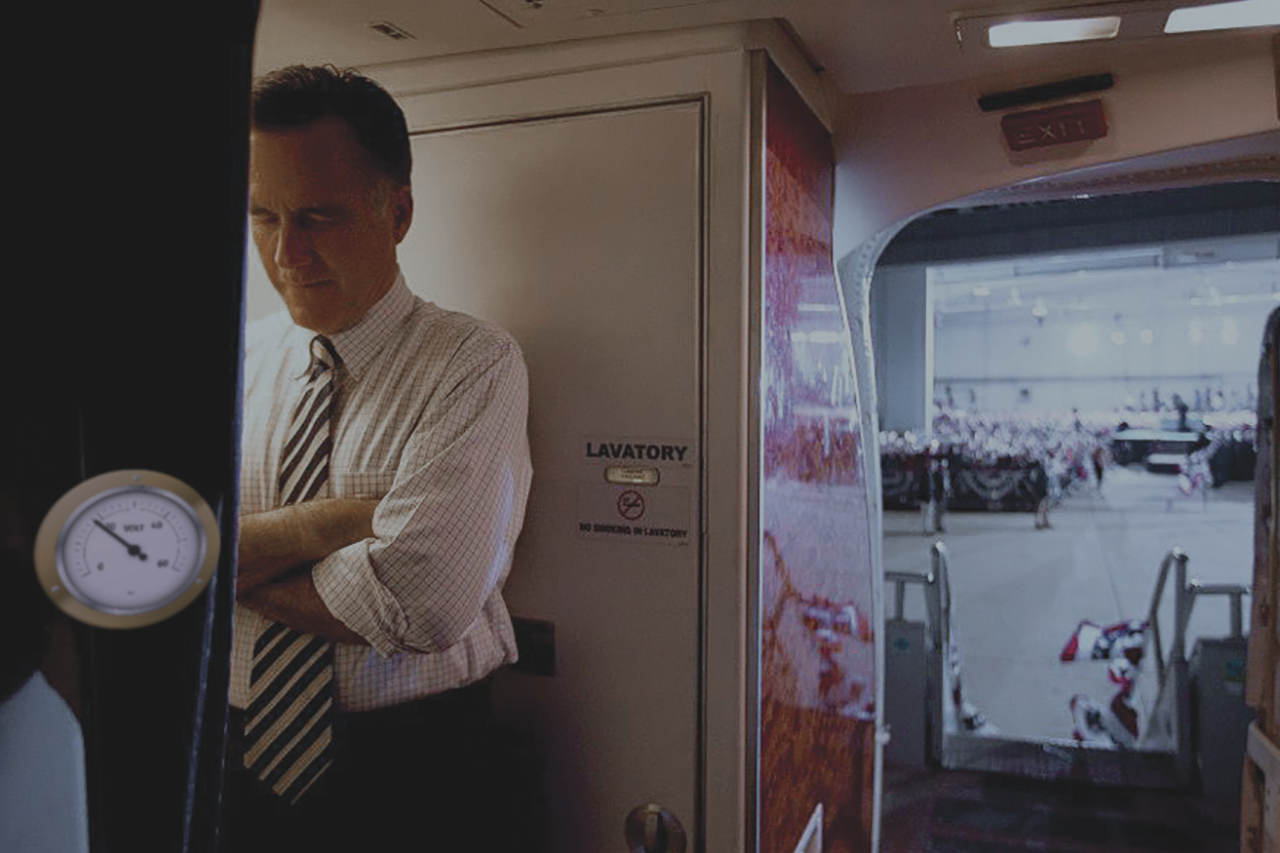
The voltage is 18; V
